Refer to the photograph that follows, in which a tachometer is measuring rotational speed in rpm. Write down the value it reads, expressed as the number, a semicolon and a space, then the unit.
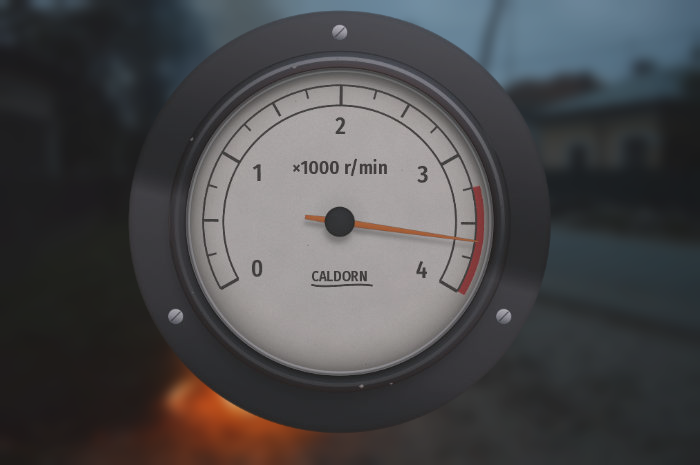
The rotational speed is 3625; rpm
